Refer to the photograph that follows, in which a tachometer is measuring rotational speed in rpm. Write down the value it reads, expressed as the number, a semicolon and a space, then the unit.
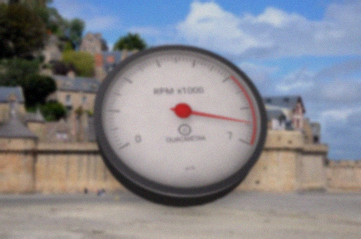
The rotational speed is 6500; rpm
